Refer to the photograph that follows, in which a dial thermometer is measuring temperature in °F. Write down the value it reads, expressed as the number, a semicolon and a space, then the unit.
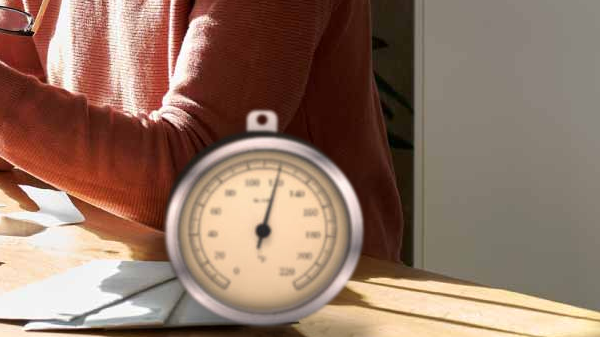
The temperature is 120; °F
